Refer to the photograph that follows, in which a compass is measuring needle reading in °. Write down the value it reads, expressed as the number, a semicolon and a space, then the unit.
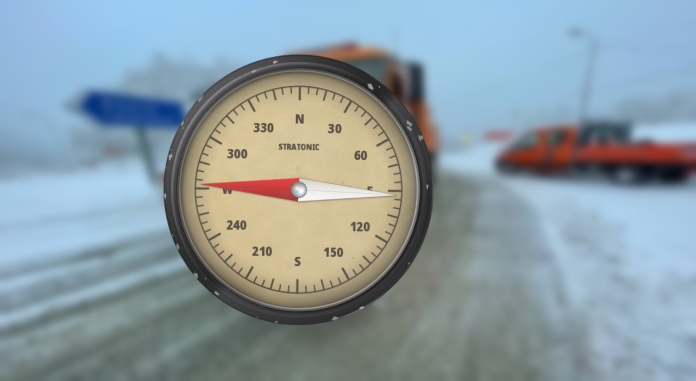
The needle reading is 272.5; °
